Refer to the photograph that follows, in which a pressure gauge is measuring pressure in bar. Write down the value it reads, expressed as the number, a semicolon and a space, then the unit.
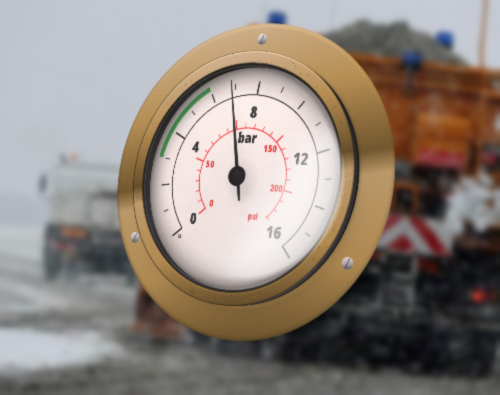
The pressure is 7; bar
